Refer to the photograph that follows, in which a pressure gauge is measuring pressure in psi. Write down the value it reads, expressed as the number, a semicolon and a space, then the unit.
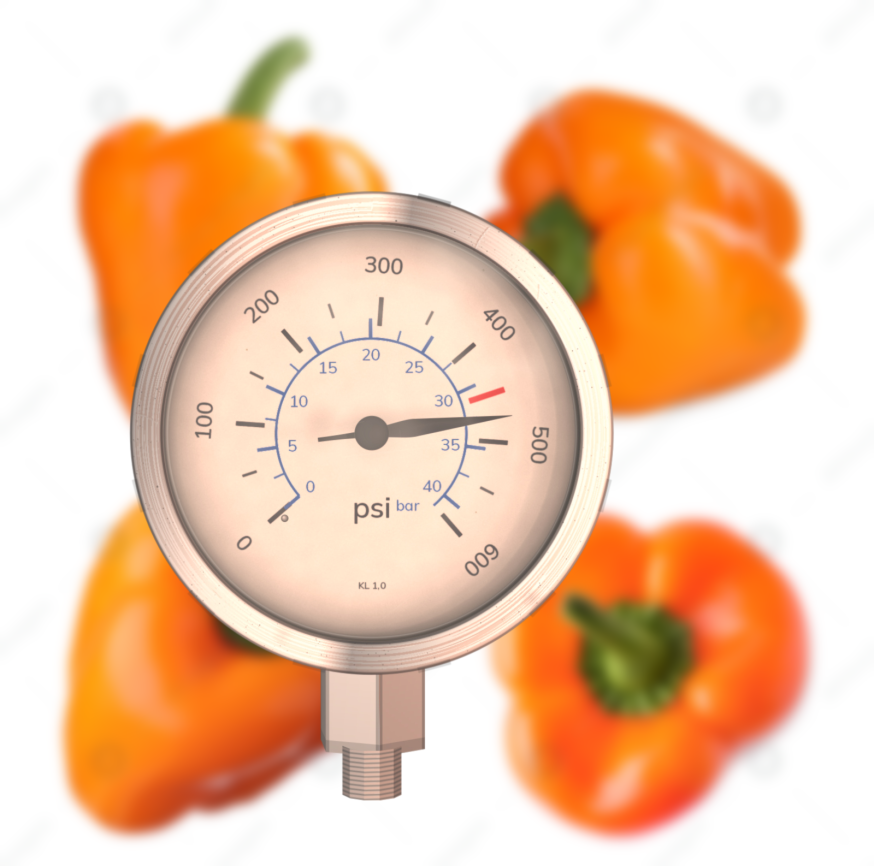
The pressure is 475; psi
